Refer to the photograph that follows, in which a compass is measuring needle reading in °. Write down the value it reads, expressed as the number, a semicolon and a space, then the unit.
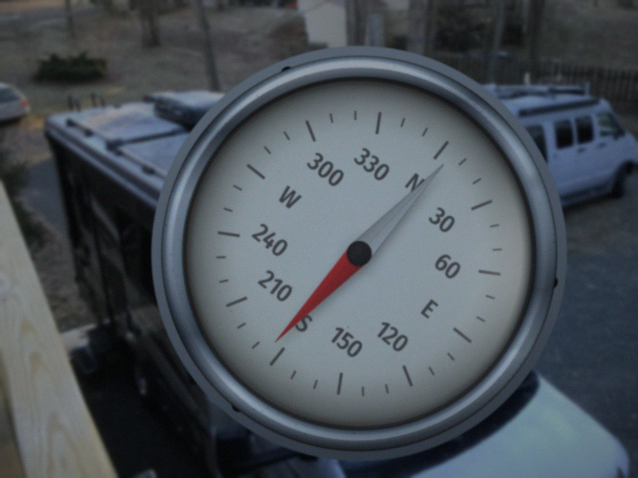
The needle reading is 185; °
